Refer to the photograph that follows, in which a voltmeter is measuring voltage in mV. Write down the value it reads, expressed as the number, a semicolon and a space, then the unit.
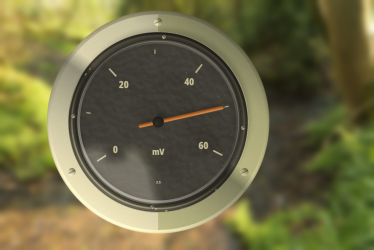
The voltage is 50; mV
